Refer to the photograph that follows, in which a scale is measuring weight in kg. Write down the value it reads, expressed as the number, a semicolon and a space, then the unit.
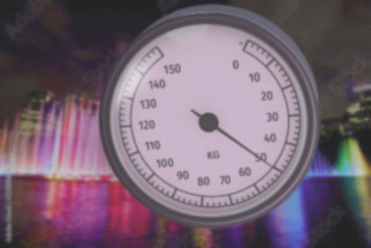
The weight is 50; kg
